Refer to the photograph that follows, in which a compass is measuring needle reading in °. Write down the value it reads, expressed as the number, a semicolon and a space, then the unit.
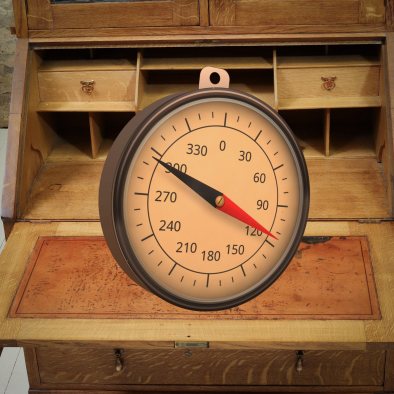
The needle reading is 115; °
